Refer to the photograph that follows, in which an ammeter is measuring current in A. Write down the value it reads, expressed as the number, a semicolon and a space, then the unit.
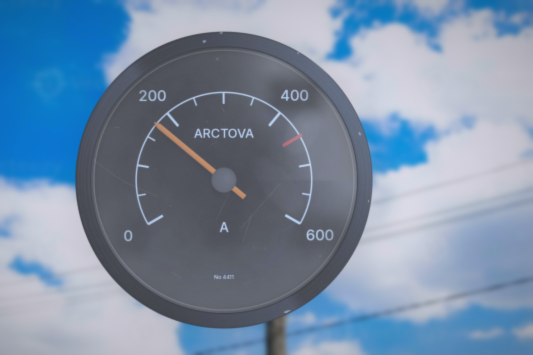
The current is 175; A
